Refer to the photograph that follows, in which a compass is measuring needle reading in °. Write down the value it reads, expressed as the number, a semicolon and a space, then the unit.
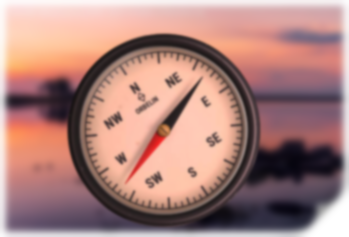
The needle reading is 250; °
